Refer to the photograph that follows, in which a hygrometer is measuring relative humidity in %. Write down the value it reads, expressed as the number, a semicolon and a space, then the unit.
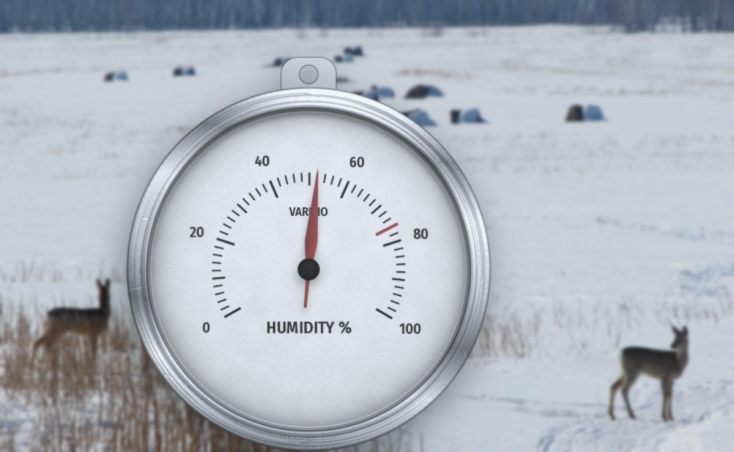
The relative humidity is 52; %
